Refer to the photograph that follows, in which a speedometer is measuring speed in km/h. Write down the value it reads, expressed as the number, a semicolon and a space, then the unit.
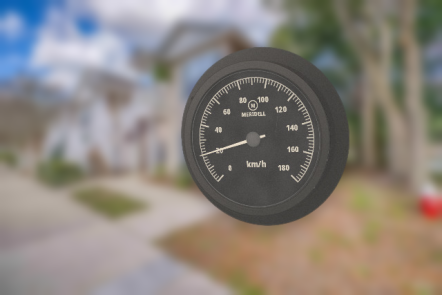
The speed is 20; km/h
